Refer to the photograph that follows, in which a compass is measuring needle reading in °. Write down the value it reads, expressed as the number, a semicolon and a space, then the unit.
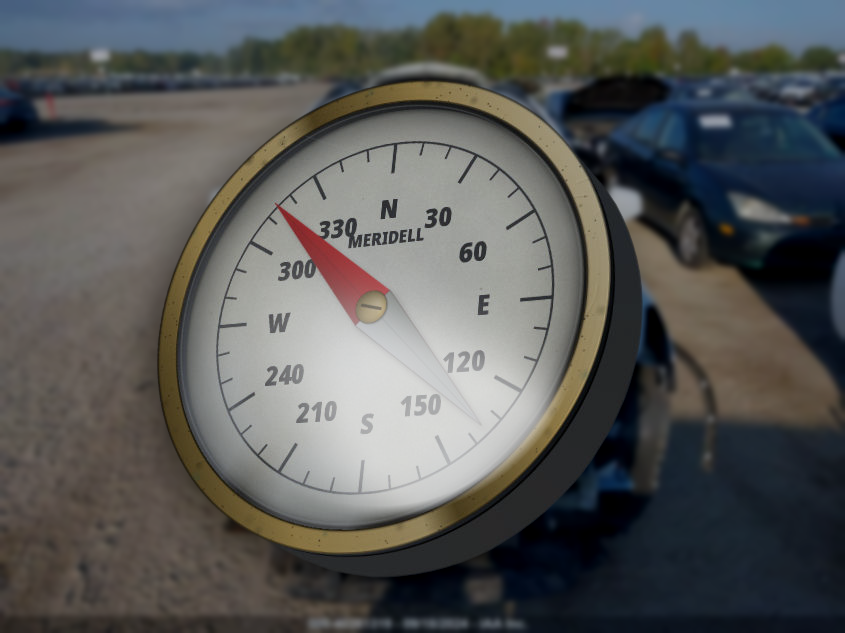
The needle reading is 315; °
